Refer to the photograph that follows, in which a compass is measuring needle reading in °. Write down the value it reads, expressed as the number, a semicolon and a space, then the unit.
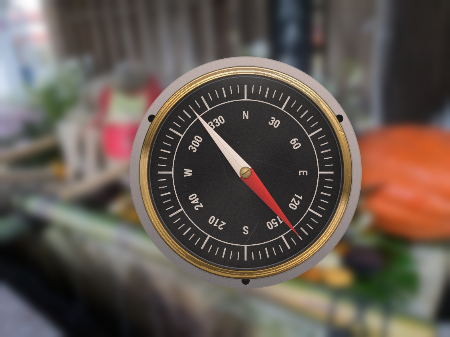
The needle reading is 140; °
